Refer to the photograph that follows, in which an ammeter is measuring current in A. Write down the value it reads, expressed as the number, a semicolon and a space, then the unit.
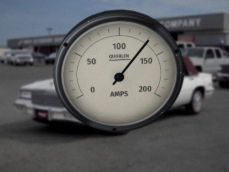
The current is 130; A
